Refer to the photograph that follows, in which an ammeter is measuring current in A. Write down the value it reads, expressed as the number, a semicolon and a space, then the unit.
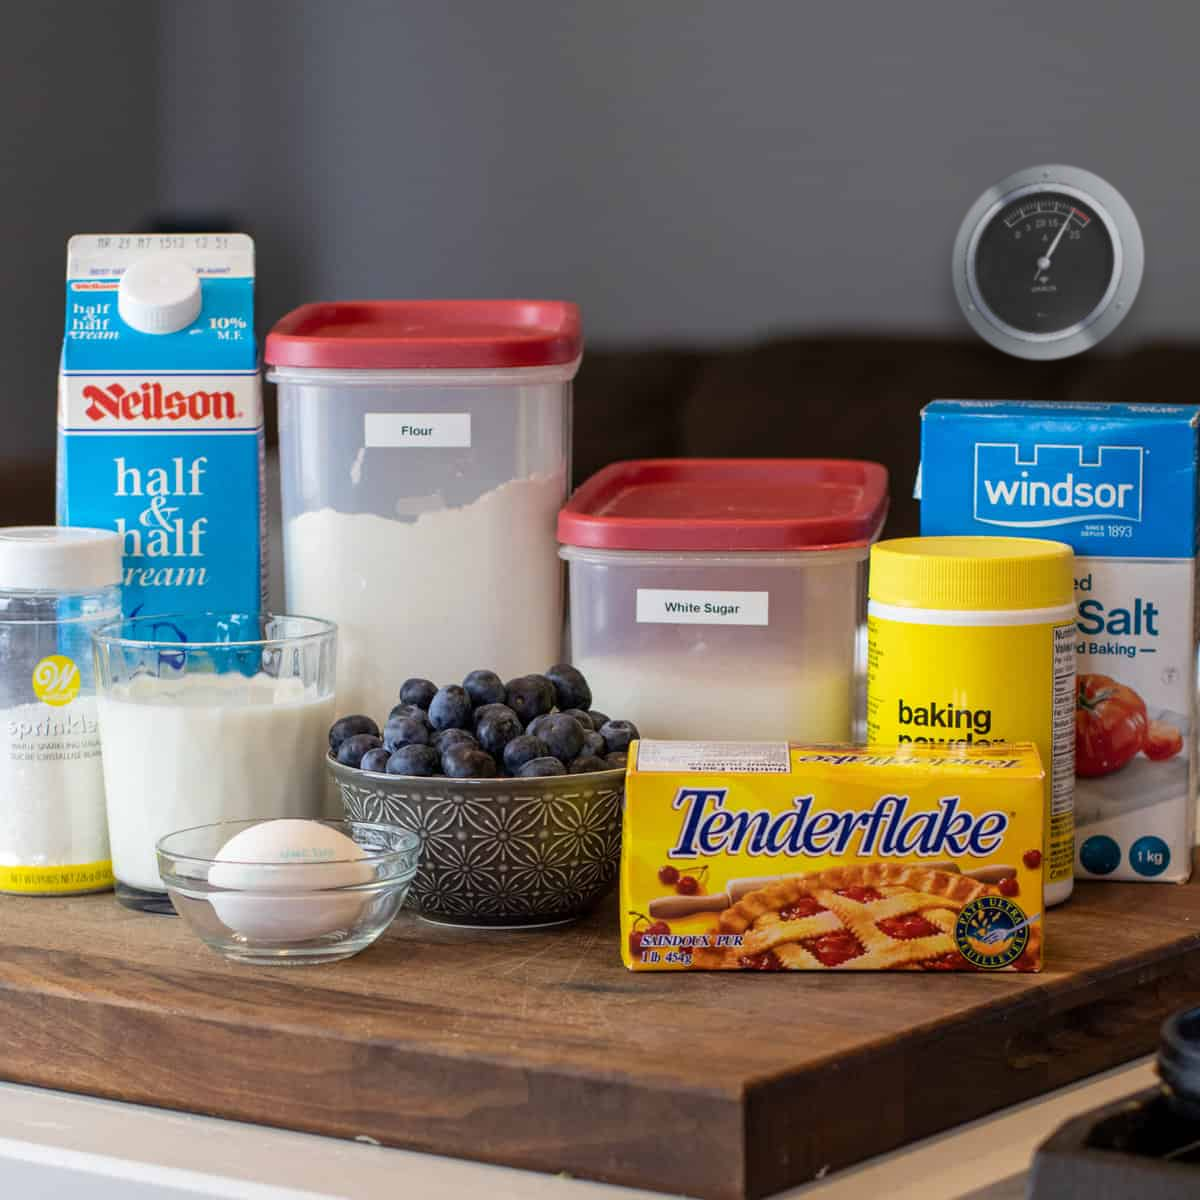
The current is 20; A
